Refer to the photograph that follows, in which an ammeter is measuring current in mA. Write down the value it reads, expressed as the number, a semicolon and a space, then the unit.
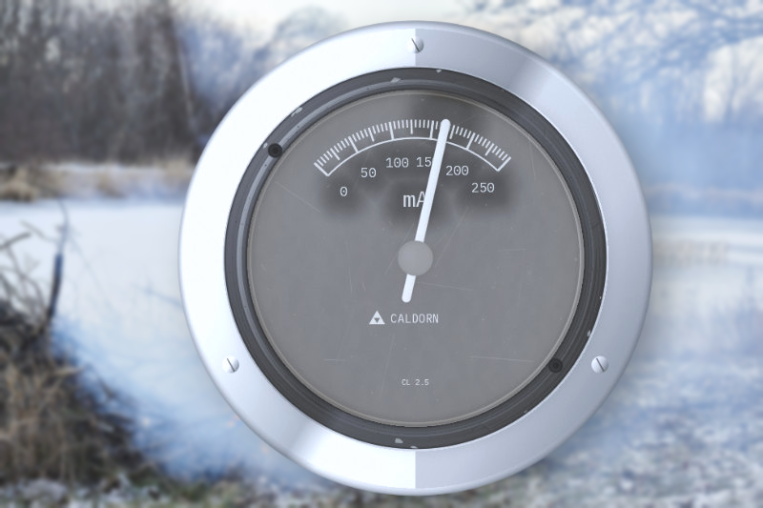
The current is 165; mA
